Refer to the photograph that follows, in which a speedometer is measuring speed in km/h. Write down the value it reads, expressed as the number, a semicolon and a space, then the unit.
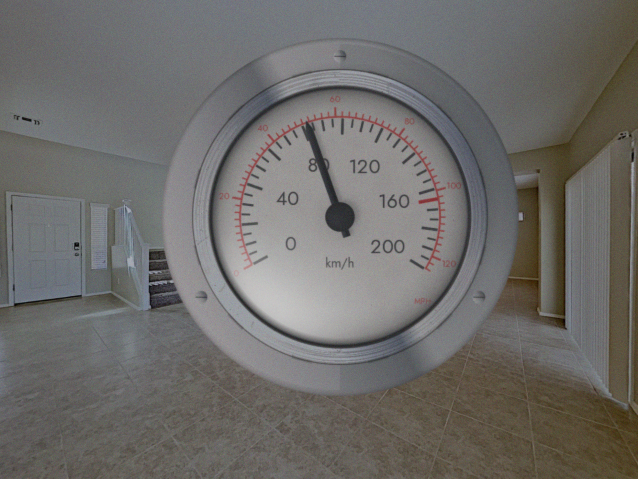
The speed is 82.5; km/h
